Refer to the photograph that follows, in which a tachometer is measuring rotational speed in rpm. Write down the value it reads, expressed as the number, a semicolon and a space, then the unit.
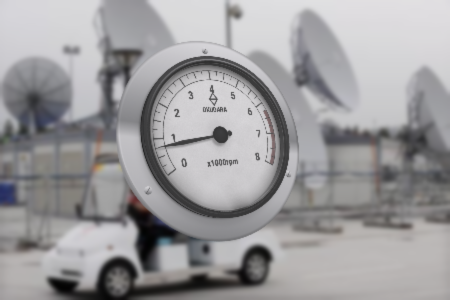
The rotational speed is 750; rpm
